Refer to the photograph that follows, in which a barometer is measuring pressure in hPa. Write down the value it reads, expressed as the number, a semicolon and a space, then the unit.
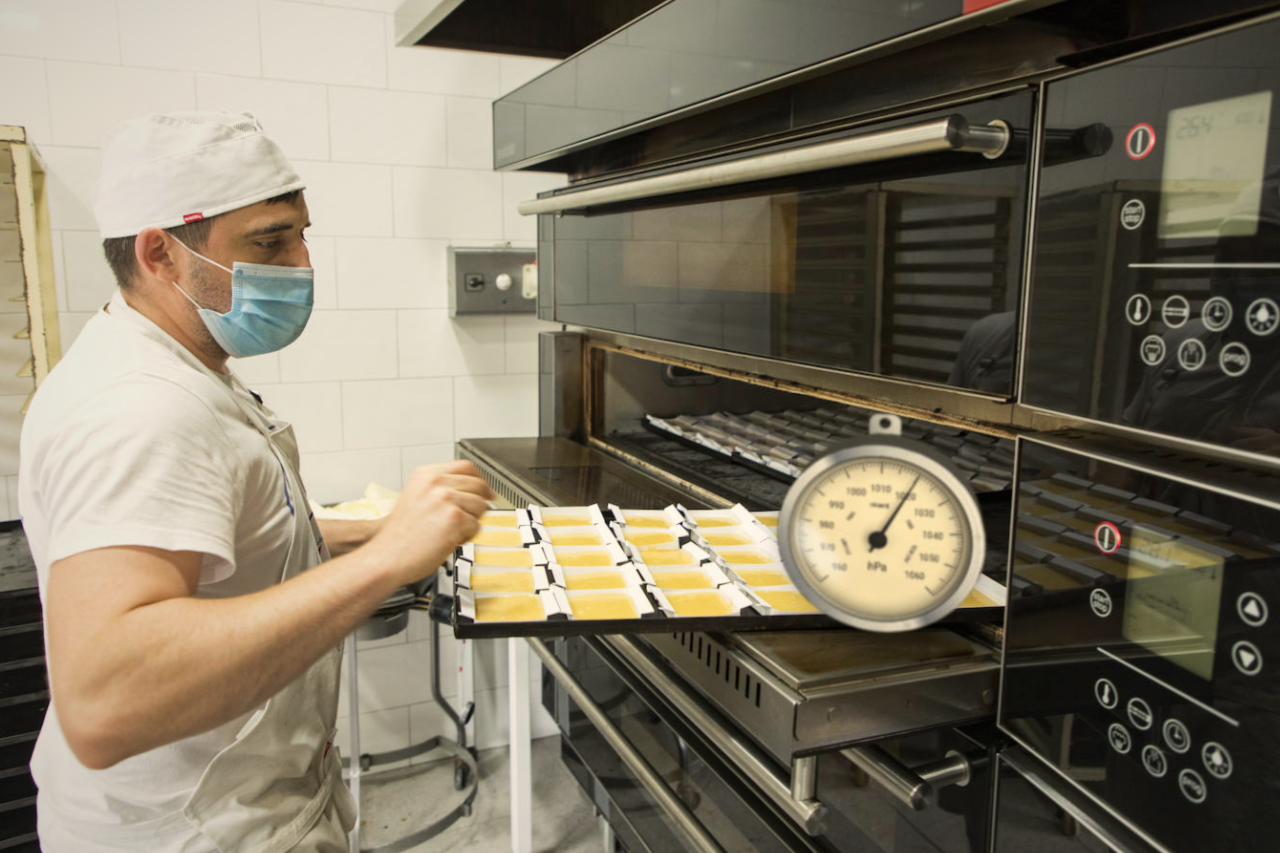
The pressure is 1020; hPa
